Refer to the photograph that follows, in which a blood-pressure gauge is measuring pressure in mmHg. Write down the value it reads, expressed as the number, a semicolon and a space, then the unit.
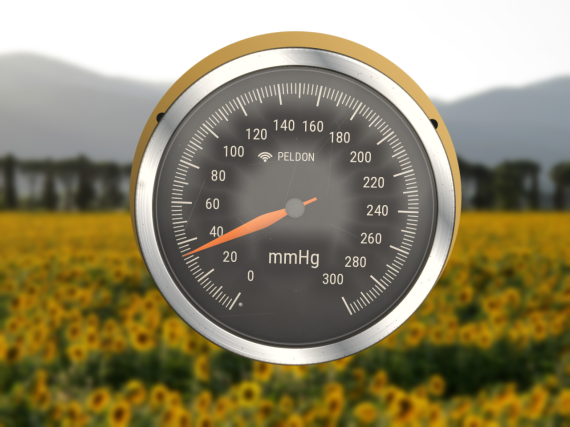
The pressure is 34; mmHg
